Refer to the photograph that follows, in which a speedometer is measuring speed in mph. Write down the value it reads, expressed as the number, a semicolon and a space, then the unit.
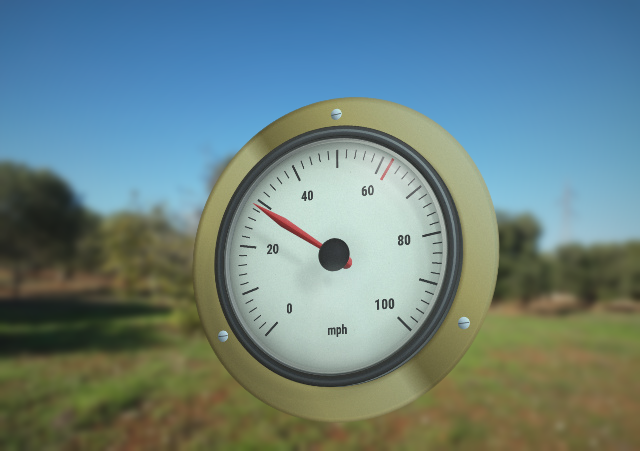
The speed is 29; mph
